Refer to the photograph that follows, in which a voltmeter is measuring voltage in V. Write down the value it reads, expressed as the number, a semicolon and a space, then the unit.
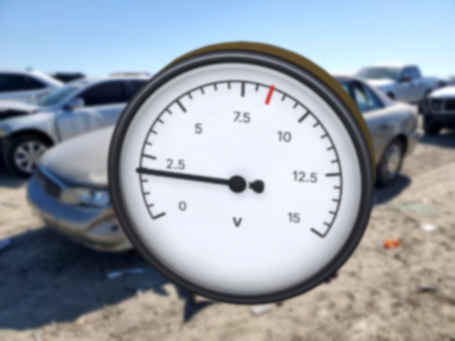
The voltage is 2; V
